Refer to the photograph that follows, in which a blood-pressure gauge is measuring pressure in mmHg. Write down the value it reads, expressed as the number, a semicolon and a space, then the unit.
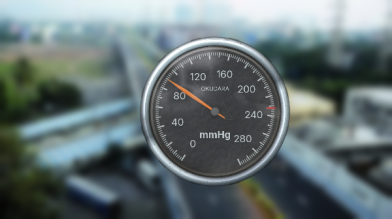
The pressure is 90; mmHg
